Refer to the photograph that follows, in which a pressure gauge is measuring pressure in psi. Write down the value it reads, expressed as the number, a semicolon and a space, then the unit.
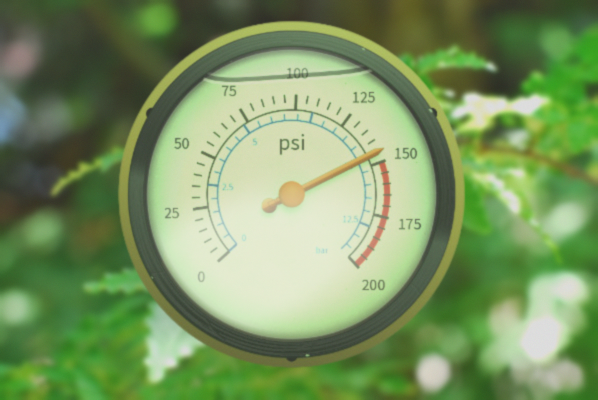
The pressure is 145; psi
